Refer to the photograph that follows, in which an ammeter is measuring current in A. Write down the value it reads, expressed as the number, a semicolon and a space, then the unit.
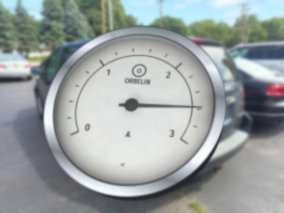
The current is 2.6; A
